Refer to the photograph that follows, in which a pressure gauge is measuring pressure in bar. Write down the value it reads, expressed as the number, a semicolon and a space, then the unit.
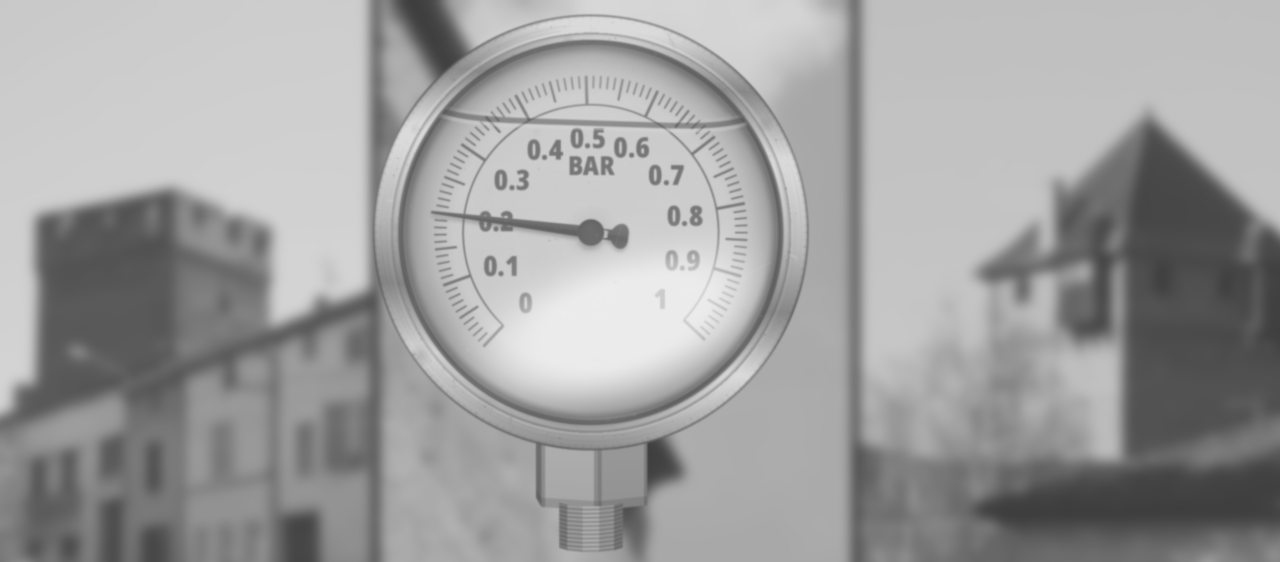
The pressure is 0.2; bar
